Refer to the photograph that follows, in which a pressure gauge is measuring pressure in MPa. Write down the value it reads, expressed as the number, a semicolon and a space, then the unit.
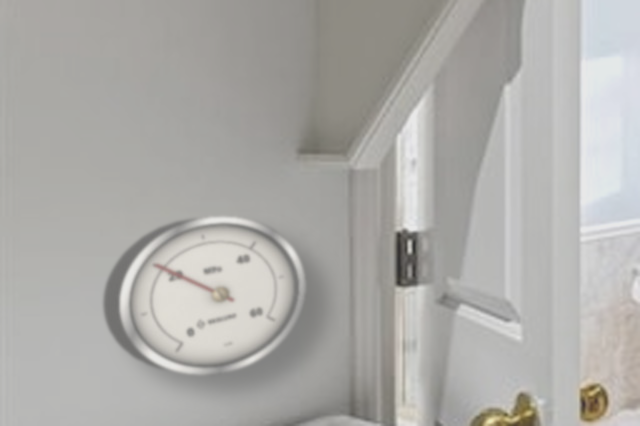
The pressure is 20; MPa
